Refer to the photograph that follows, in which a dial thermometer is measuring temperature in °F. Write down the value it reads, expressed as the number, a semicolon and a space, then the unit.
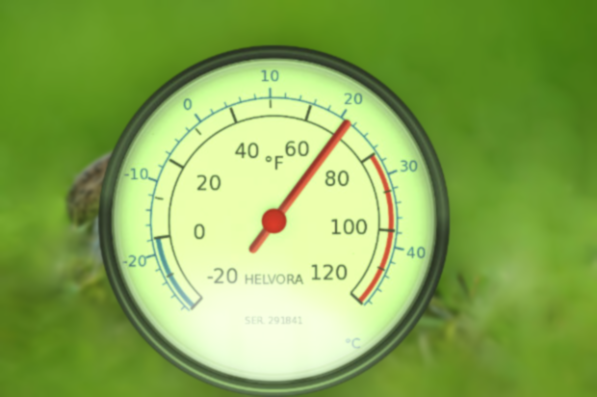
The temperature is 70; °F
